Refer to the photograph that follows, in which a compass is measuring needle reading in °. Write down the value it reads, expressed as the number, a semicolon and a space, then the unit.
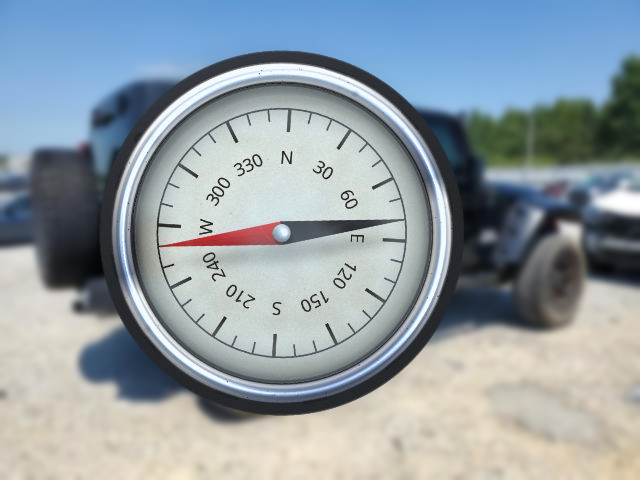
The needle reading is 260; °
